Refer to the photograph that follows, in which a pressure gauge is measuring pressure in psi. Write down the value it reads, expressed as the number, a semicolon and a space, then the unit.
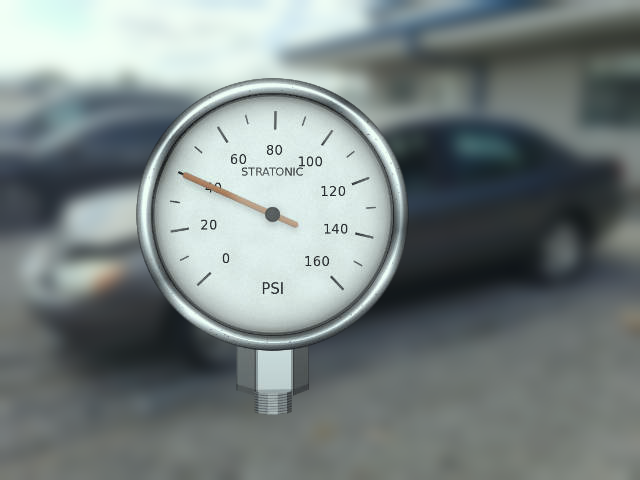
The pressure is 40; psi
